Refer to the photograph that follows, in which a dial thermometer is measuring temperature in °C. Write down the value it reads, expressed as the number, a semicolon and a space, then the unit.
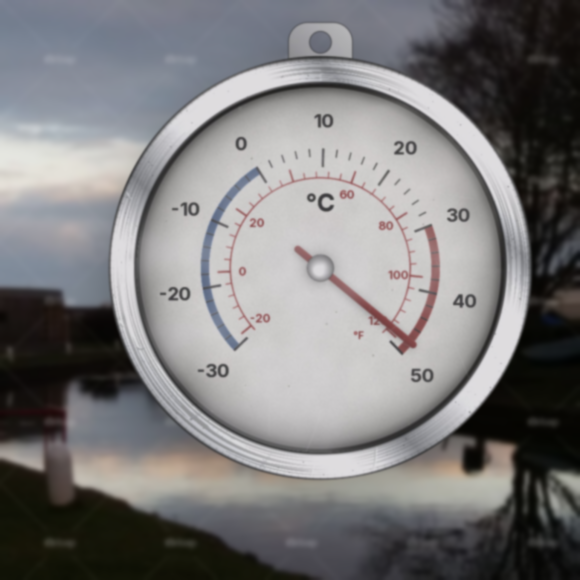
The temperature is 48; °C
